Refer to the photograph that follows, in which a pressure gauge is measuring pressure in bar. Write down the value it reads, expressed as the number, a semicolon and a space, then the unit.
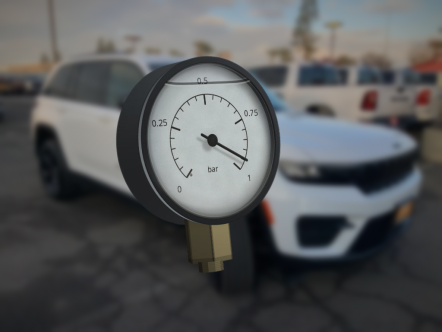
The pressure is 0.95; bar
